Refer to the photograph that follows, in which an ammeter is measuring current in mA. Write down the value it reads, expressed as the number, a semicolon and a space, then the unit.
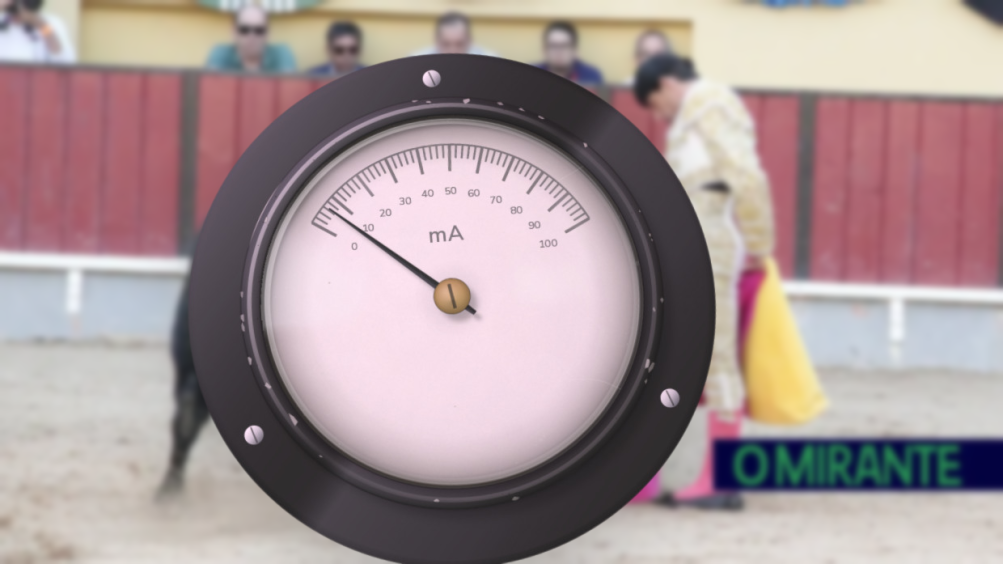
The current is 6; mA
